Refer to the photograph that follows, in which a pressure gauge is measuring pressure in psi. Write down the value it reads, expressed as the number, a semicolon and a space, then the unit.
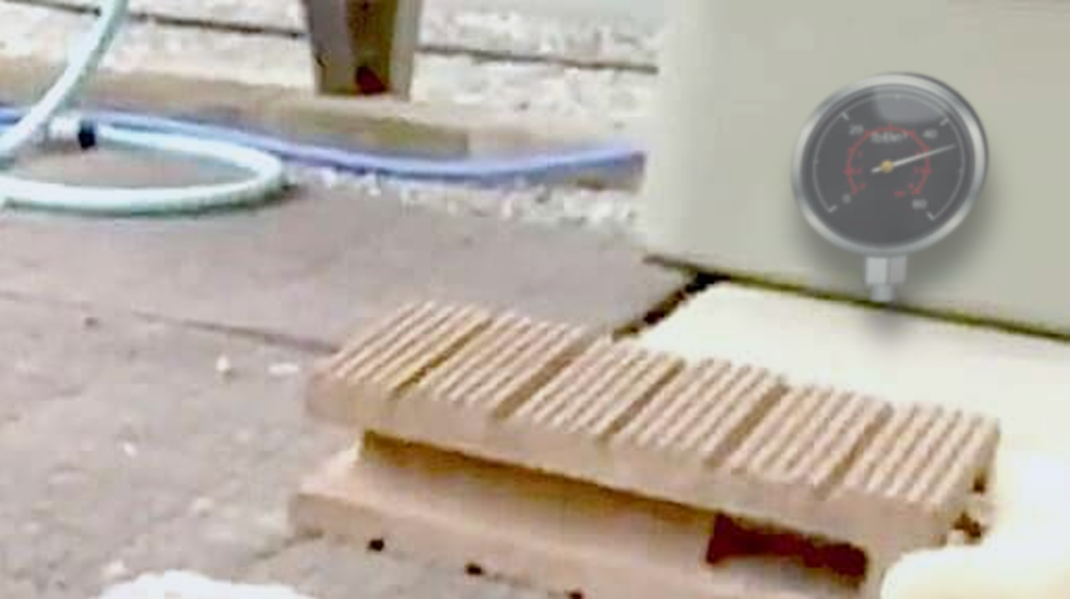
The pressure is 45; psi
